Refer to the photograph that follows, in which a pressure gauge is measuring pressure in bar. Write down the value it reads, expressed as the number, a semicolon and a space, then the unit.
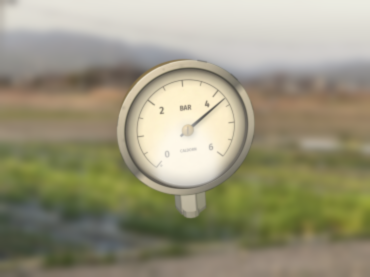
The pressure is 4.25; bar
